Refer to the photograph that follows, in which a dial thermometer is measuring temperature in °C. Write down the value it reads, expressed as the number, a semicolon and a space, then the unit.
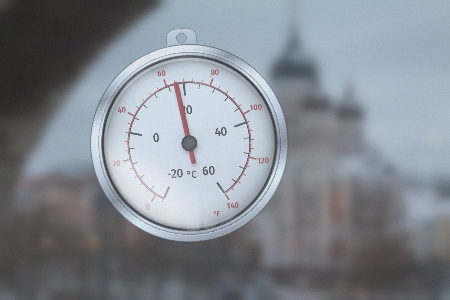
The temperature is 18; °C
